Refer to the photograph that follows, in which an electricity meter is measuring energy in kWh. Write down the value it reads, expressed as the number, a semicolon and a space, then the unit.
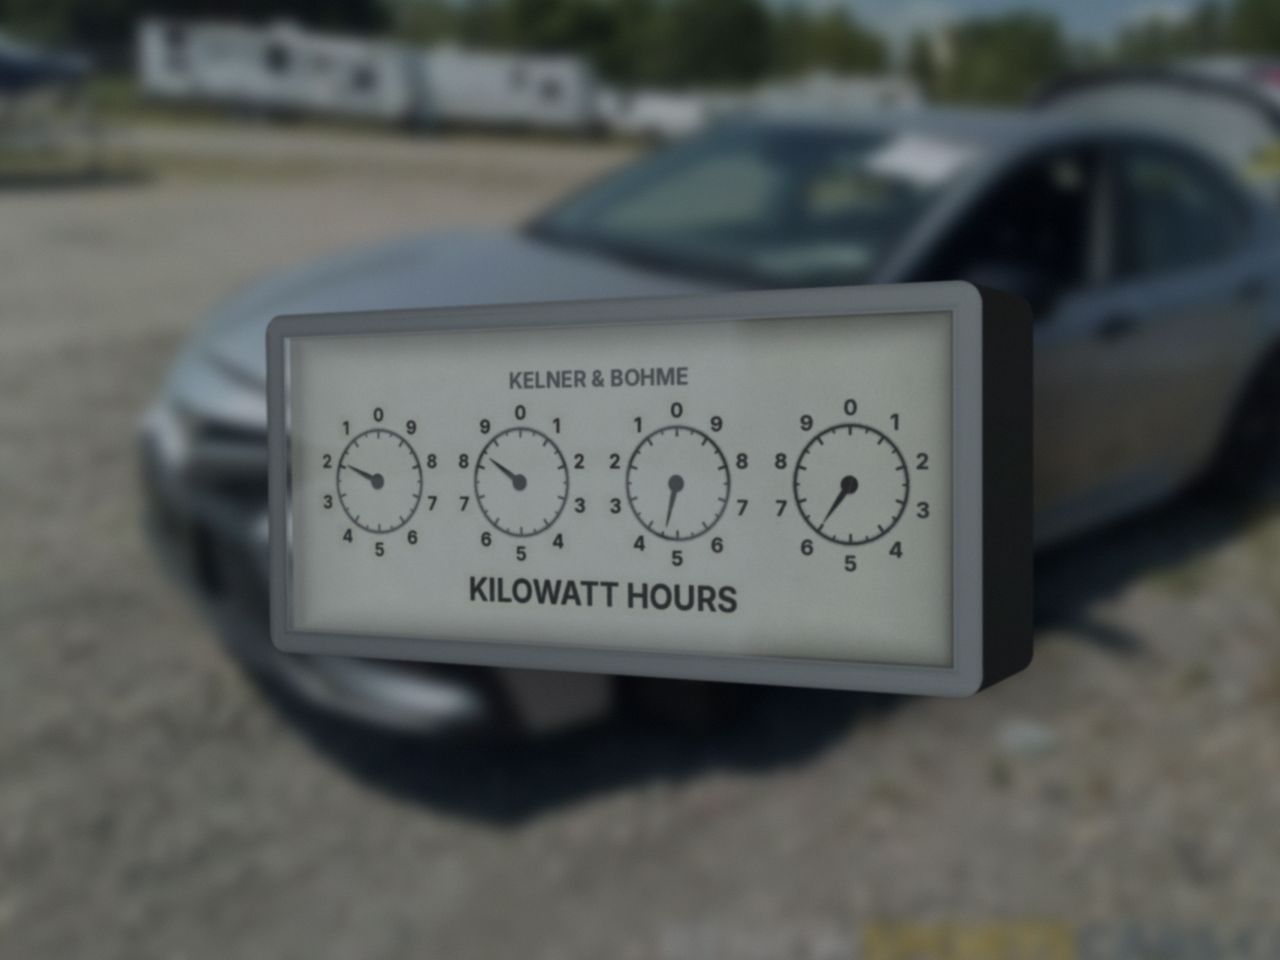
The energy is 1846; kWh
